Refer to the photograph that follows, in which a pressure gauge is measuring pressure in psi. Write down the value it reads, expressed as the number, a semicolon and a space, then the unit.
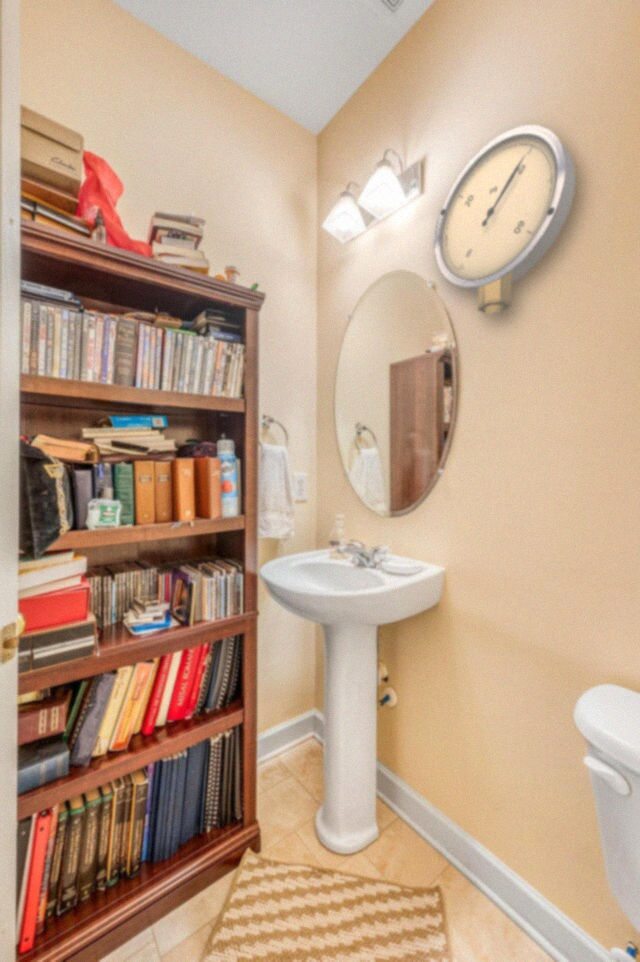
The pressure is 40; psi
